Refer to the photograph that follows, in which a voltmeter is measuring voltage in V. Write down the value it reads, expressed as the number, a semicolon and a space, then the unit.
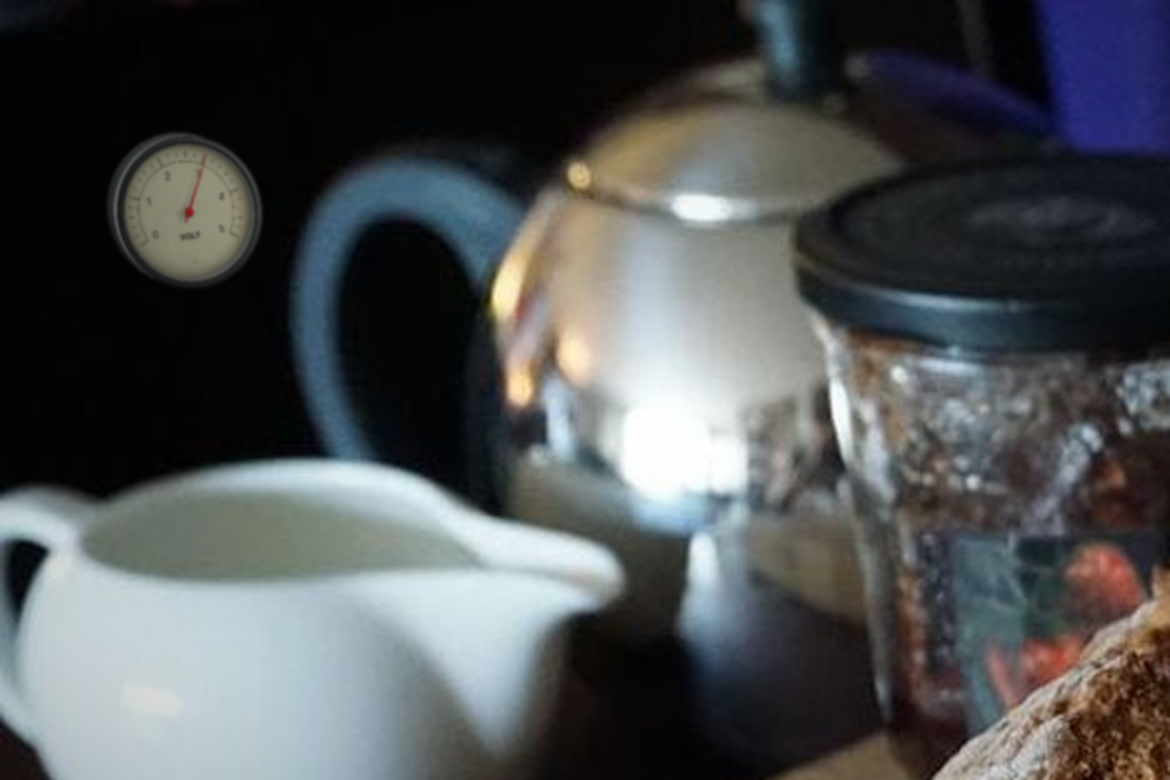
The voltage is 3; V
